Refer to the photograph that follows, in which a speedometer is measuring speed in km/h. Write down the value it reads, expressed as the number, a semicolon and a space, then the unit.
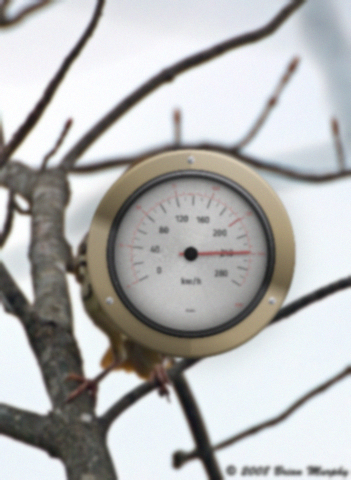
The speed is 240; km/h
